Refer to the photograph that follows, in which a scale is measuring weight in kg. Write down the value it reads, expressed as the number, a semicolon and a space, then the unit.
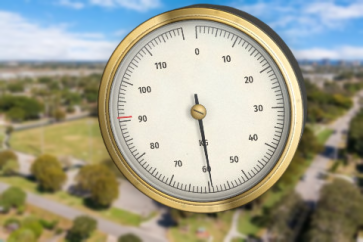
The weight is 59; kg
